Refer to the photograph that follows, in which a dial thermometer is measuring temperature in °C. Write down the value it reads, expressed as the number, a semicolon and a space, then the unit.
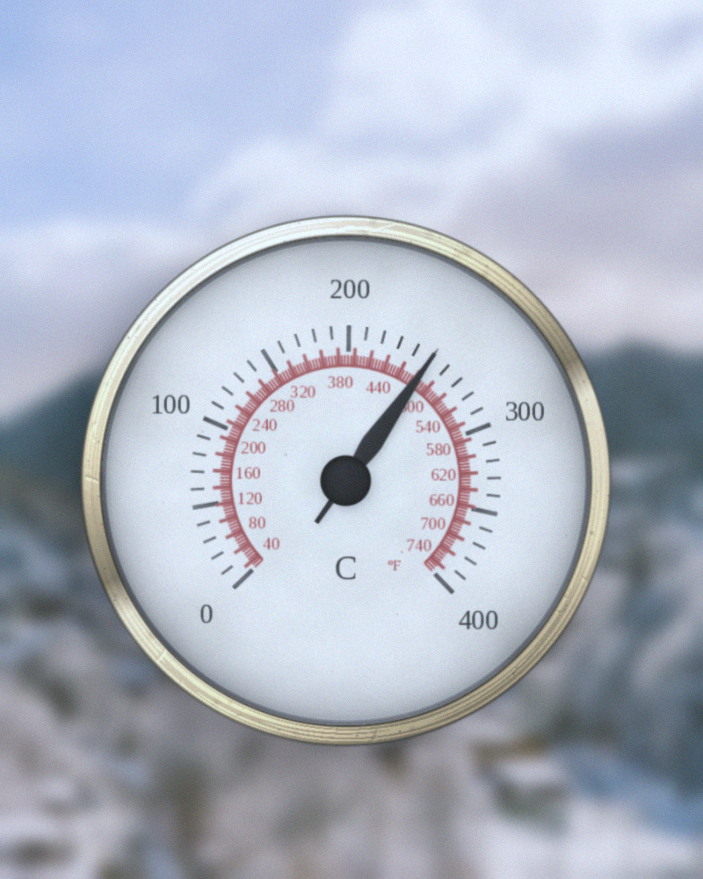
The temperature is 250; °C
